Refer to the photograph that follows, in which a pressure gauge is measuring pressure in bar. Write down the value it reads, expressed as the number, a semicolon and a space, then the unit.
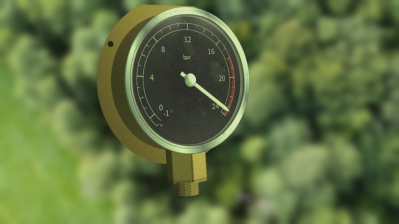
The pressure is 23.5; bar
